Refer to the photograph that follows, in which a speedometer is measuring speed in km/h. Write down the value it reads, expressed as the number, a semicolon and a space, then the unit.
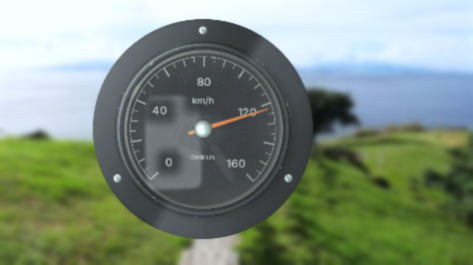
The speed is 122.5; km/h
